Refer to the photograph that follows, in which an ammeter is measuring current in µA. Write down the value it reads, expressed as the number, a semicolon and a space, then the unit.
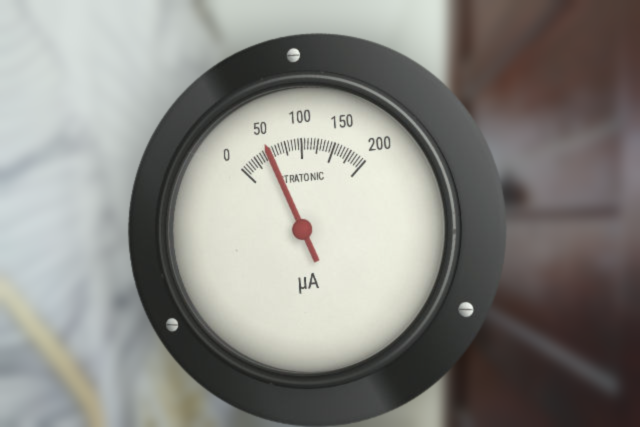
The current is 50; µA
